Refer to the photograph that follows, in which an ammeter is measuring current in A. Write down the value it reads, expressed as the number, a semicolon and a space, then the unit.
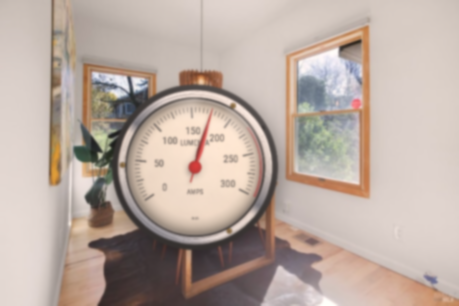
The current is 175; A
